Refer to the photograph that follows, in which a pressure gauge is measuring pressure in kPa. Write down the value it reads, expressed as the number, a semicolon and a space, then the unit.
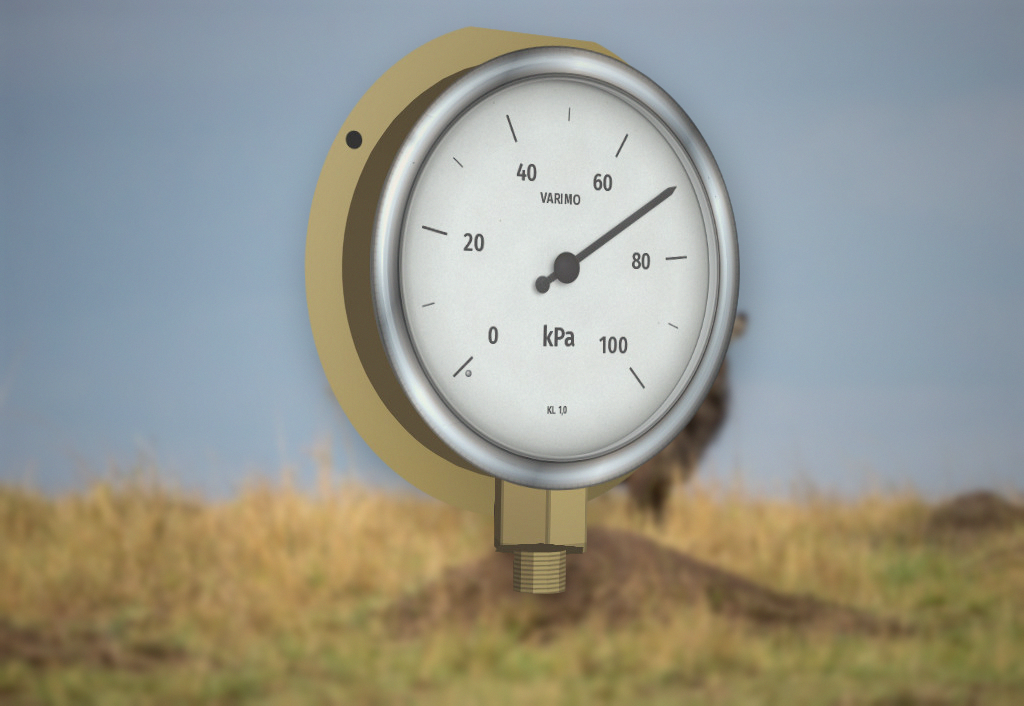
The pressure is 70; kPa
